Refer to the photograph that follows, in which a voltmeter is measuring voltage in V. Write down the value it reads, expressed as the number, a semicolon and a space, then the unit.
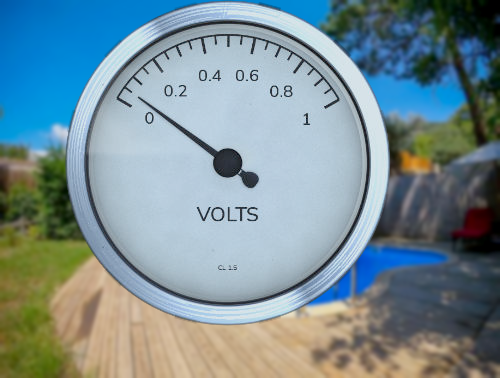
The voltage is 0.05; V
